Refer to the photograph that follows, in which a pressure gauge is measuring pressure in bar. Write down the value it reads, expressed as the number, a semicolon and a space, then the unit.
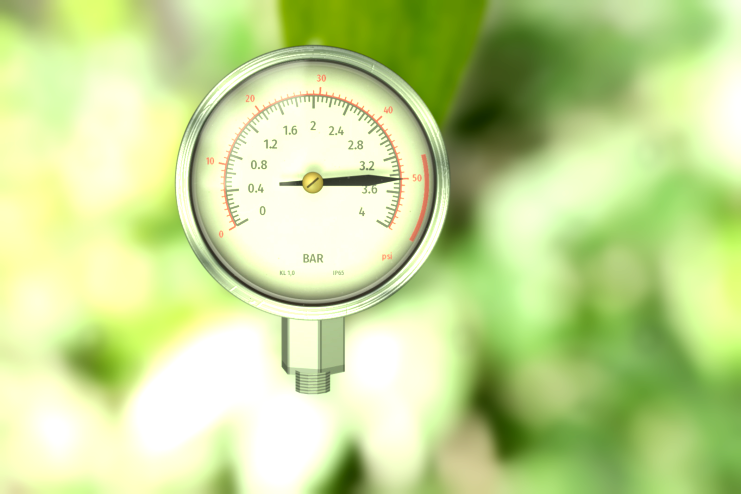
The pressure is 3.45; bar
